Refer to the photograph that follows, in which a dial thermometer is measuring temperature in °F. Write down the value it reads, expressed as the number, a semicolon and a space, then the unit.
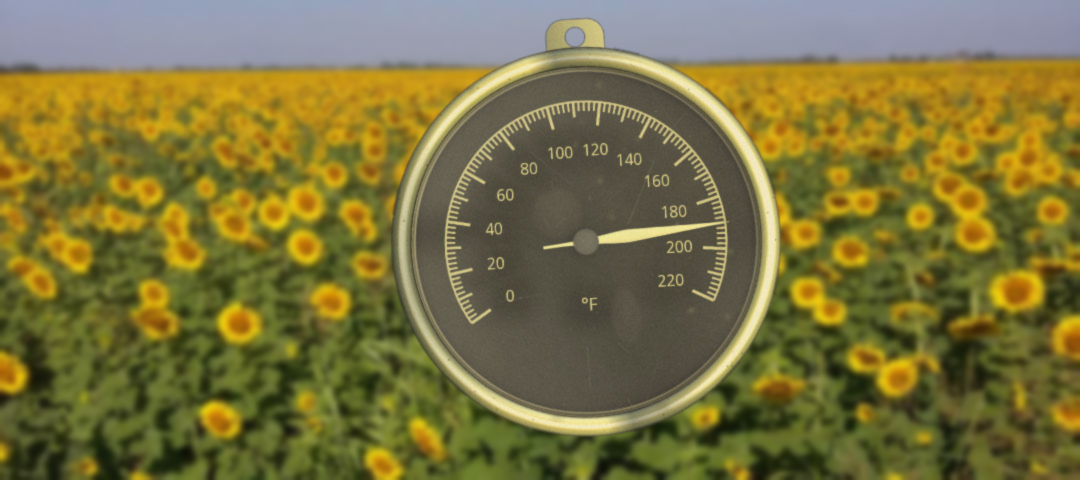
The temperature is 190; °F
